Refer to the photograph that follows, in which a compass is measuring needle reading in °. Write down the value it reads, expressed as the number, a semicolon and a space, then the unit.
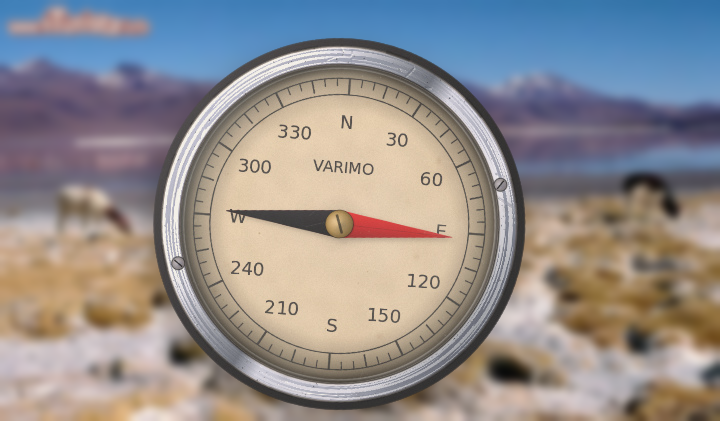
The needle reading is 92.5; °
